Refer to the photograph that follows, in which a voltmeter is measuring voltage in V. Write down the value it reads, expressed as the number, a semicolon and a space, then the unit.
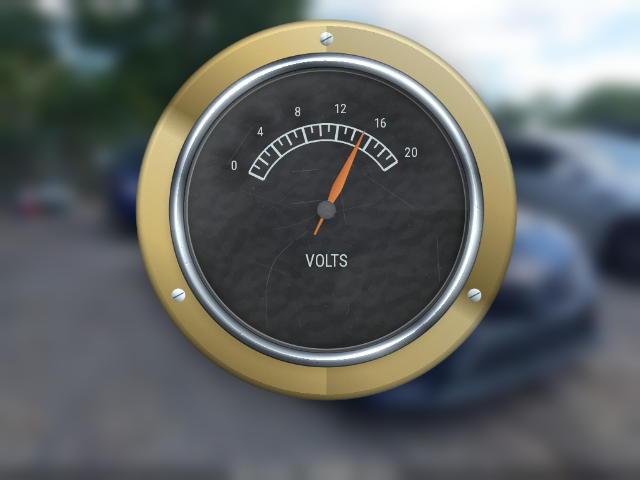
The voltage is 15; V
